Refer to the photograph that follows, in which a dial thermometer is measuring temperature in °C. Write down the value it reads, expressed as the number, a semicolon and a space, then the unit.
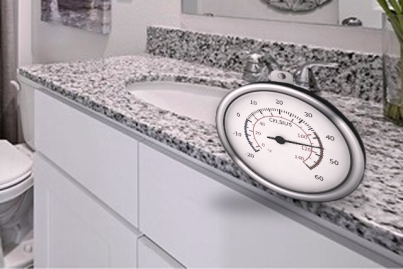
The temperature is 45; °C
